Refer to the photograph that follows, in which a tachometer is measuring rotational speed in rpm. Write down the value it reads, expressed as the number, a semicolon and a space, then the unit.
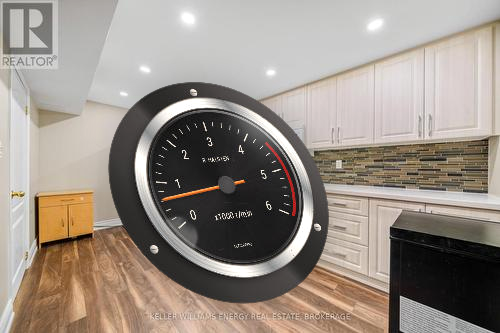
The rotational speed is 600; rpm
